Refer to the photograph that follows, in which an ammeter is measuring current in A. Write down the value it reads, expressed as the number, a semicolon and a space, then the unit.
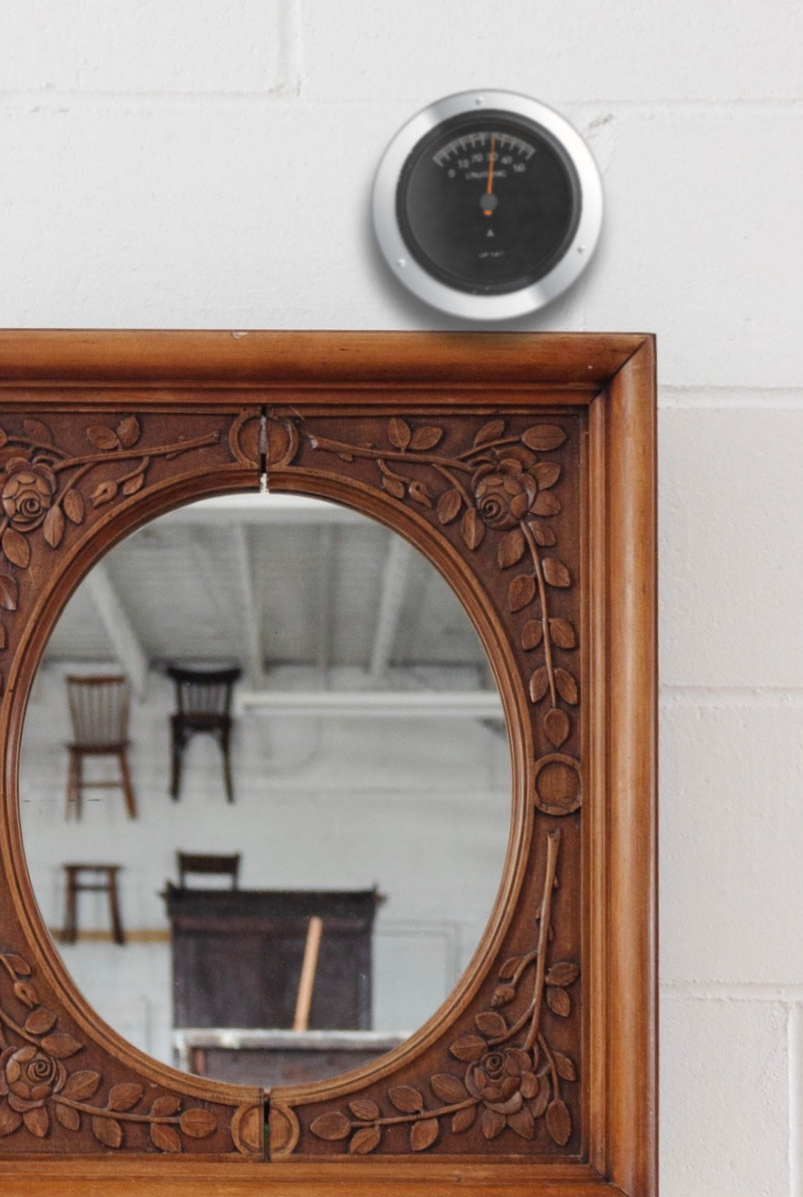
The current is 30; A
